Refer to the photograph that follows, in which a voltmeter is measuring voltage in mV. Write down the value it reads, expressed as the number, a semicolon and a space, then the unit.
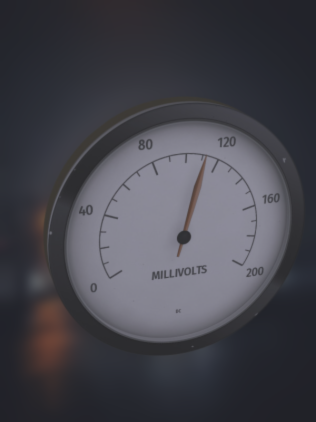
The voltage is 110; mV
